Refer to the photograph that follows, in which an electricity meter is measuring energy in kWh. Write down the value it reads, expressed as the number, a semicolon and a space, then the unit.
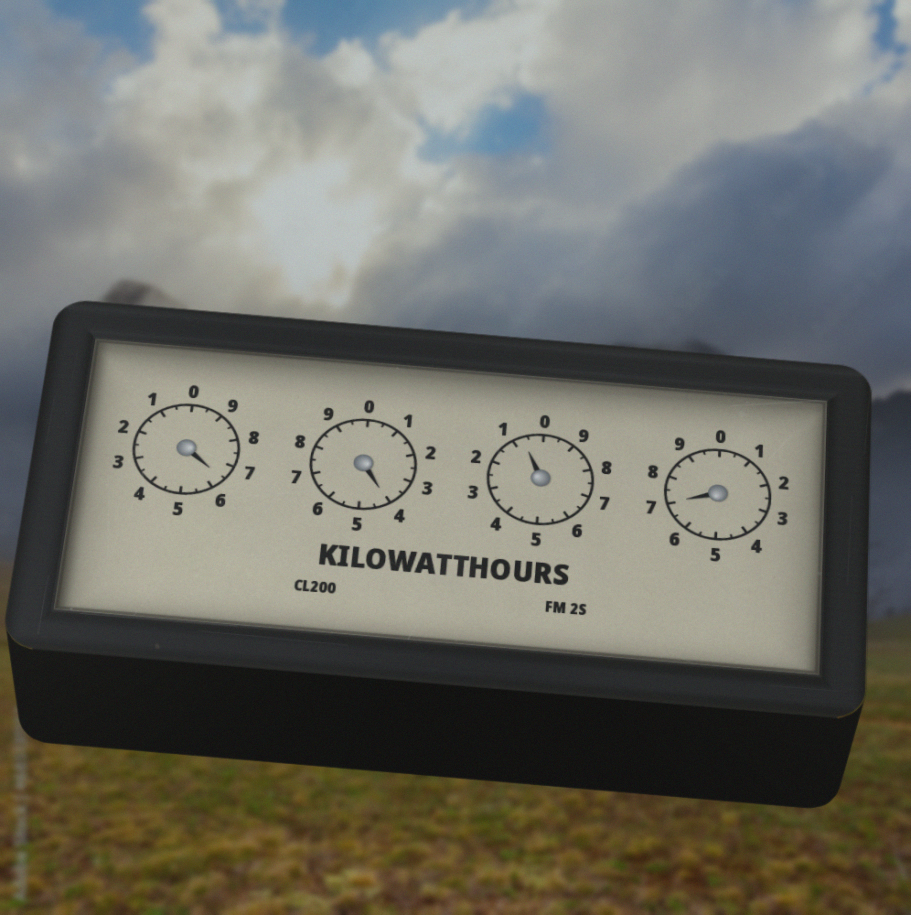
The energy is 6407; kWh
